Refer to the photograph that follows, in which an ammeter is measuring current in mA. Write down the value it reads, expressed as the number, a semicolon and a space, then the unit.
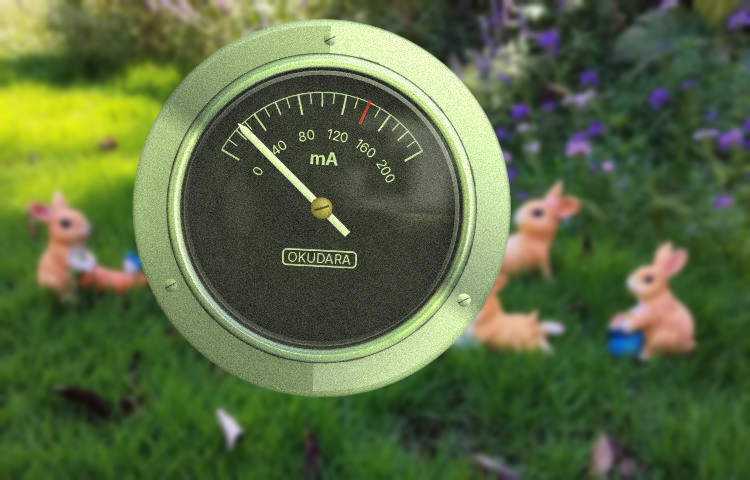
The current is 25; mA
